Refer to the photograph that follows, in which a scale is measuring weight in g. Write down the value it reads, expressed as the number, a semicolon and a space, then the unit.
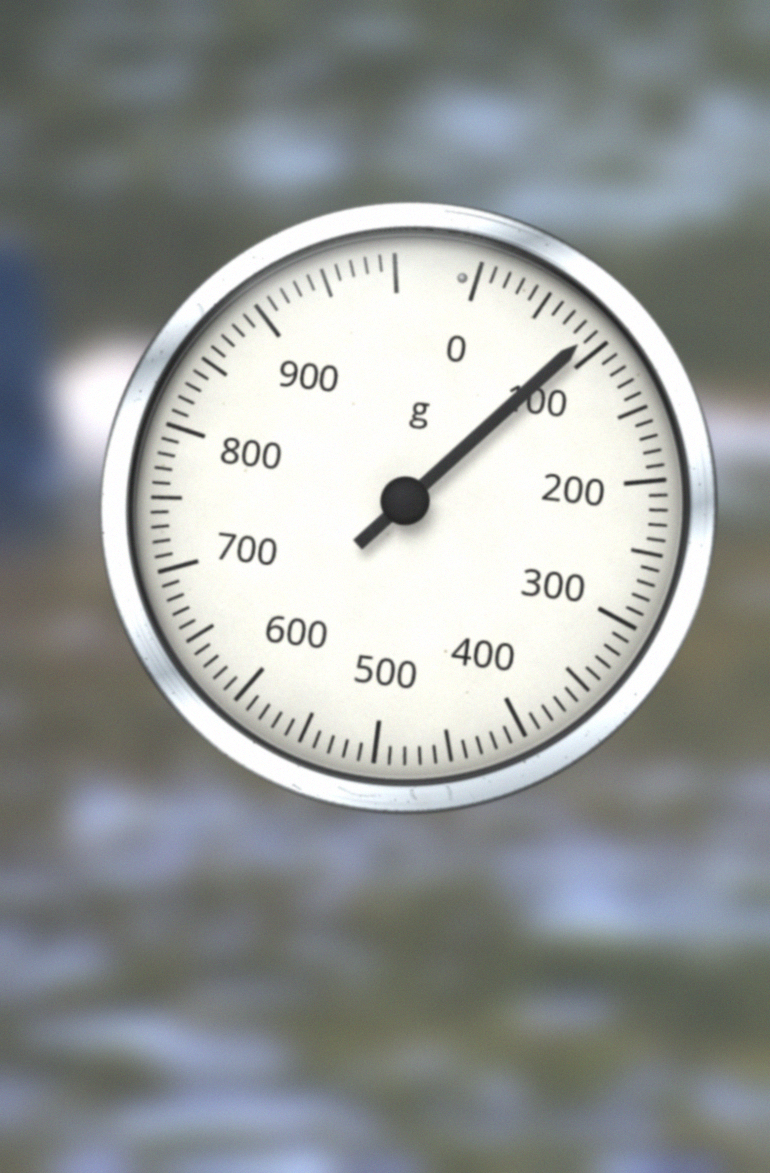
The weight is 90; g
